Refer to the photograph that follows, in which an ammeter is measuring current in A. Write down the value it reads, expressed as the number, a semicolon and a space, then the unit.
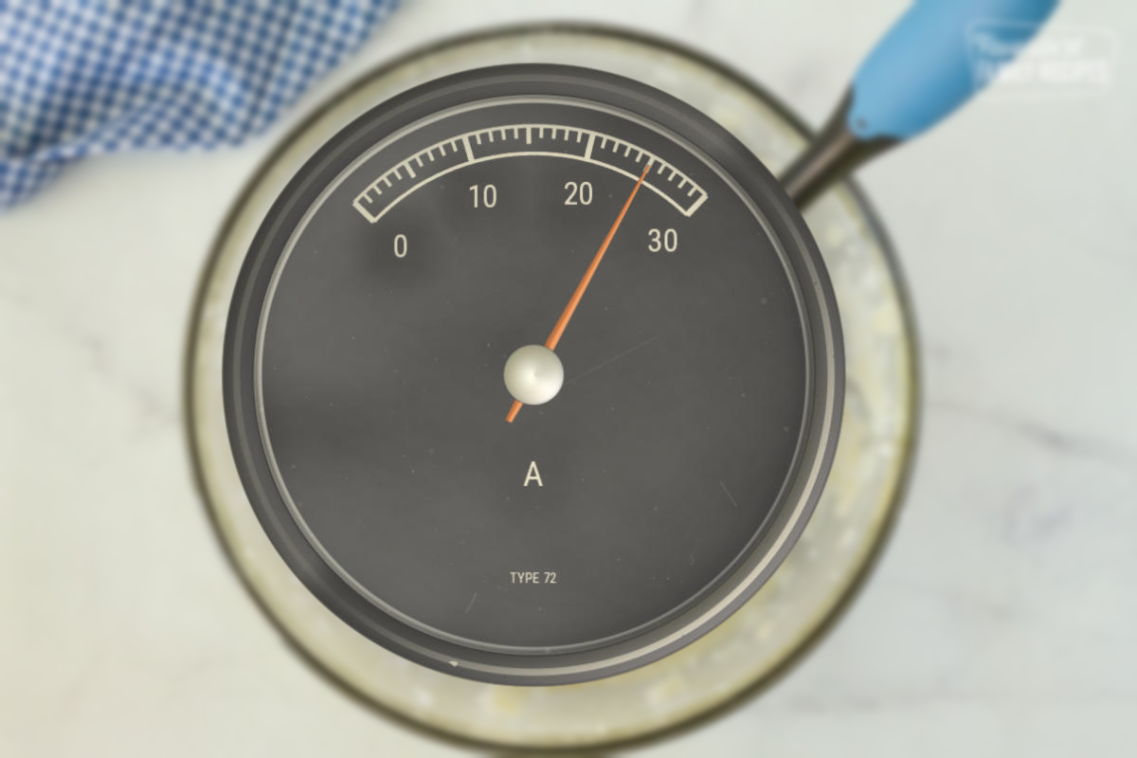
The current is 25; A
